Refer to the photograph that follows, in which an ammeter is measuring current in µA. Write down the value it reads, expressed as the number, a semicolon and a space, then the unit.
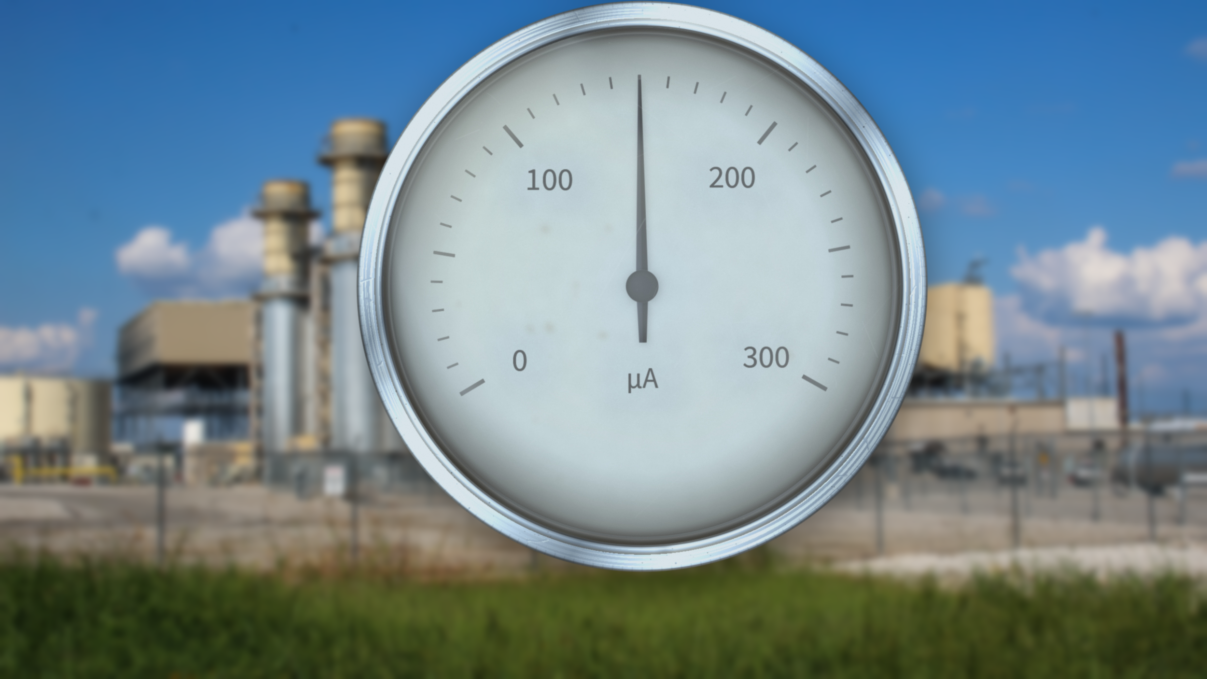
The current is 150; µA
